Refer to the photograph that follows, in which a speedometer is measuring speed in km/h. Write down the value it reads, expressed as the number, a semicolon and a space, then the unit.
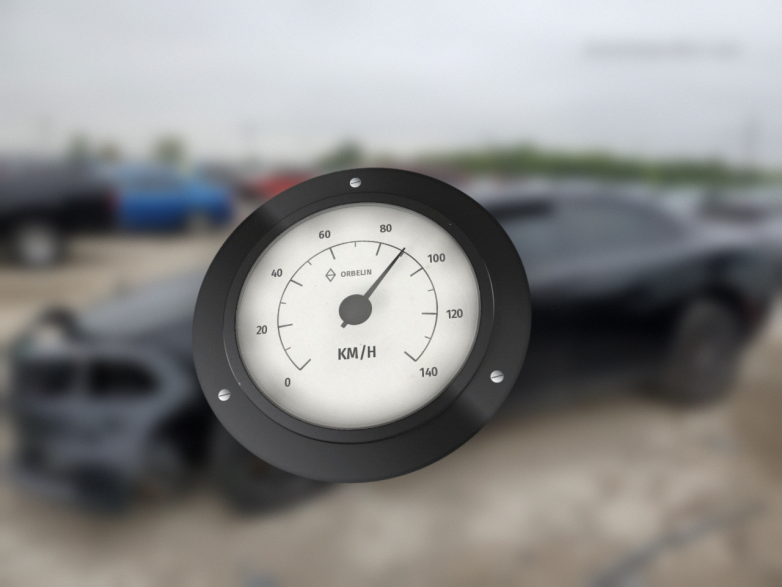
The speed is 90; km/h
